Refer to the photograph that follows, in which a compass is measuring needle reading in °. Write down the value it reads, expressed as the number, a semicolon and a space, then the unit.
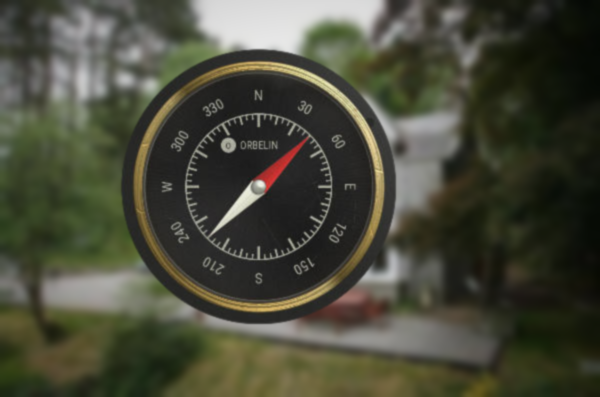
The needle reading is 45; °
